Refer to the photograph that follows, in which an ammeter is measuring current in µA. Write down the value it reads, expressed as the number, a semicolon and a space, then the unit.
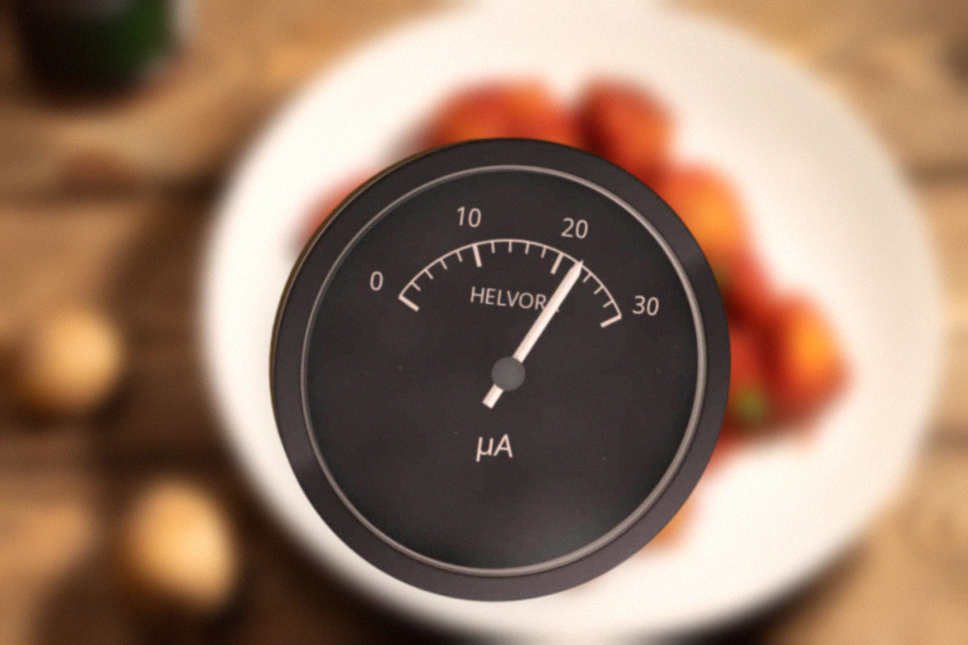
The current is 22; µA
